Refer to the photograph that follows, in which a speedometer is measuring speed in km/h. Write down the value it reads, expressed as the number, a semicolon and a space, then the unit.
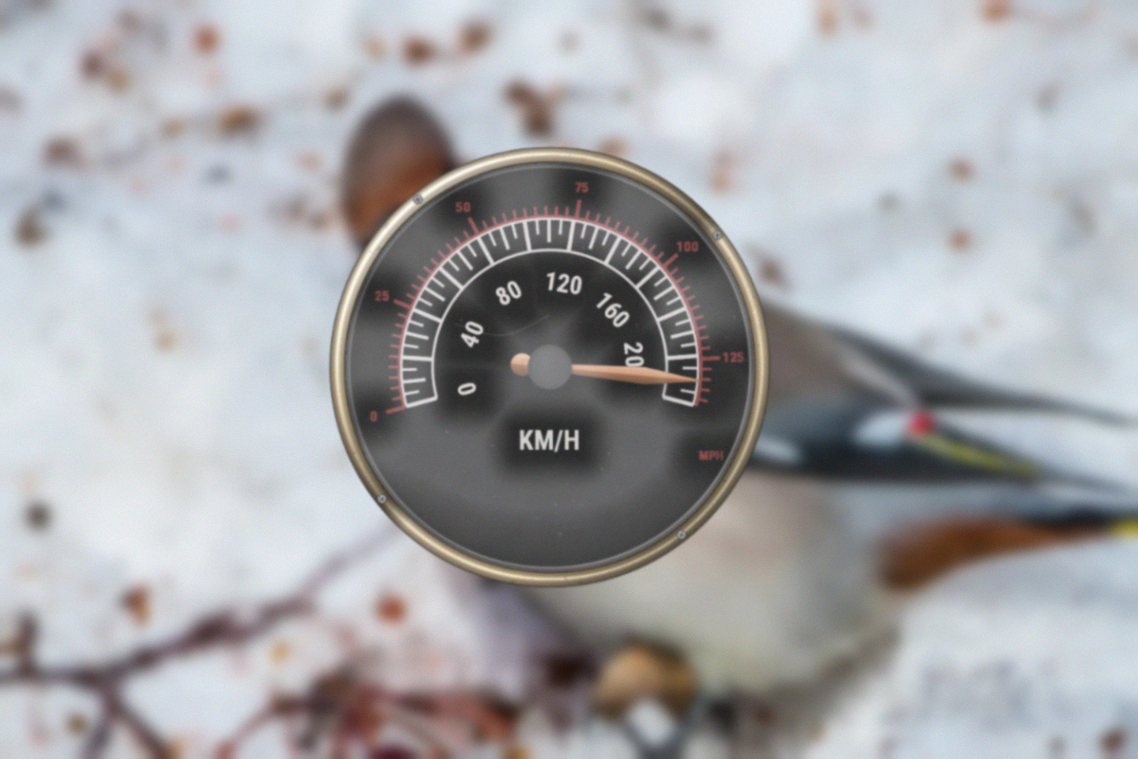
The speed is 210; km/h
